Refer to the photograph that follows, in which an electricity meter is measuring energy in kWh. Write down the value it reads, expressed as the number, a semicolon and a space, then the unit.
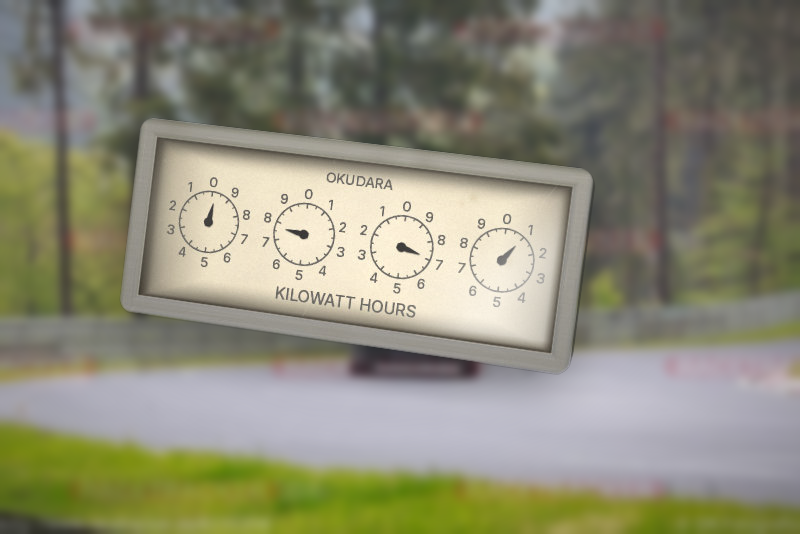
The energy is 9771; kWh
